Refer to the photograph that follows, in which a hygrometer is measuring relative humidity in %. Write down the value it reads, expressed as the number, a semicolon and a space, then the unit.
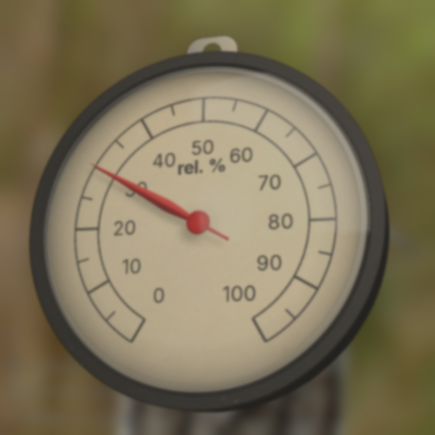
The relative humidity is 30; %
